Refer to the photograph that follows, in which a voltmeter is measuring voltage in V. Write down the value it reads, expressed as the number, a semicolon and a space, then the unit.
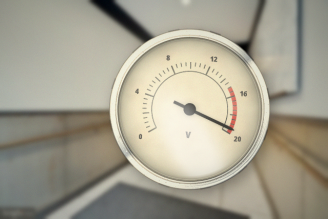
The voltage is 19.5; V
